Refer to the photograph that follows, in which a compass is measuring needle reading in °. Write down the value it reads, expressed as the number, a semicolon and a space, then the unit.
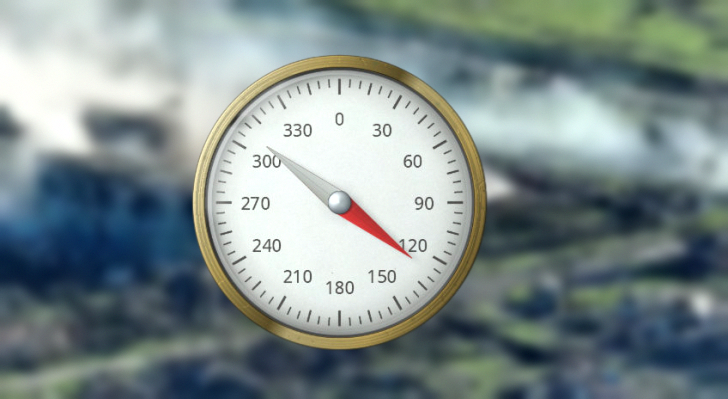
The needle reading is 127.5; °
